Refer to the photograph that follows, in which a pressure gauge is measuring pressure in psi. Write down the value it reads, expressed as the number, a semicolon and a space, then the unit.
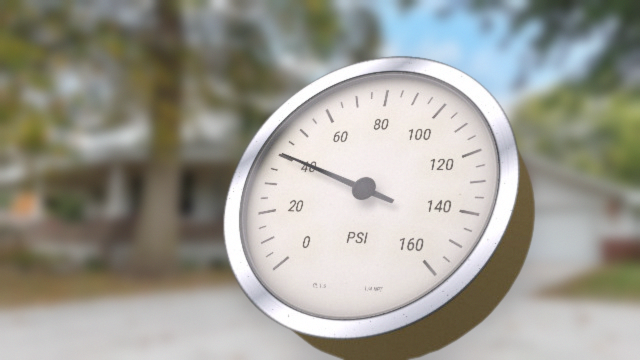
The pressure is 40; psi
